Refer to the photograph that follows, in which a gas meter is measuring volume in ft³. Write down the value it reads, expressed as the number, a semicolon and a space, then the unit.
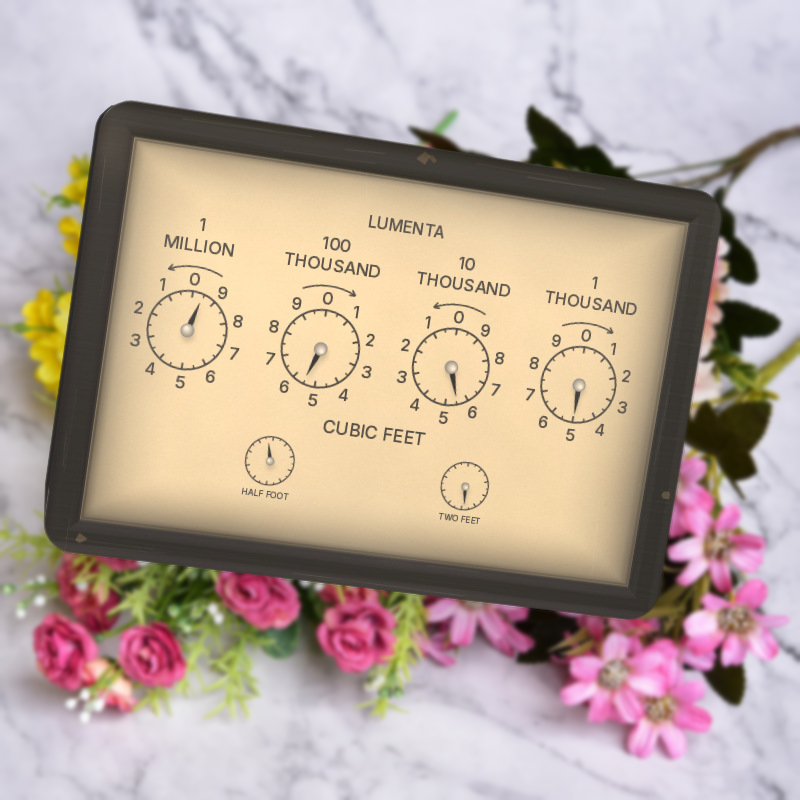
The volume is 955500; ft³
